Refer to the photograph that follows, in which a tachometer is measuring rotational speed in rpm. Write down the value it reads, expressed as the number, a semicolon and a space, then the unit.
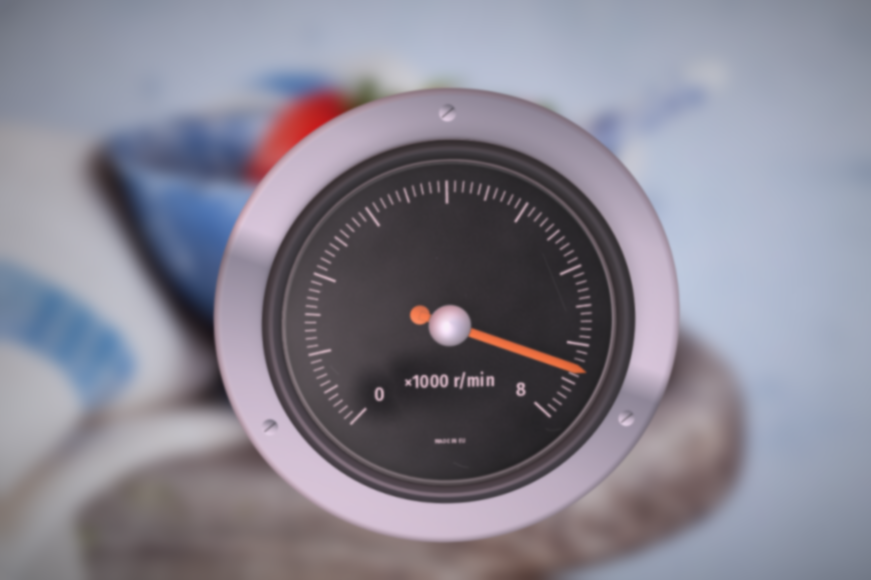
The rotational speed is 7300; rpm
